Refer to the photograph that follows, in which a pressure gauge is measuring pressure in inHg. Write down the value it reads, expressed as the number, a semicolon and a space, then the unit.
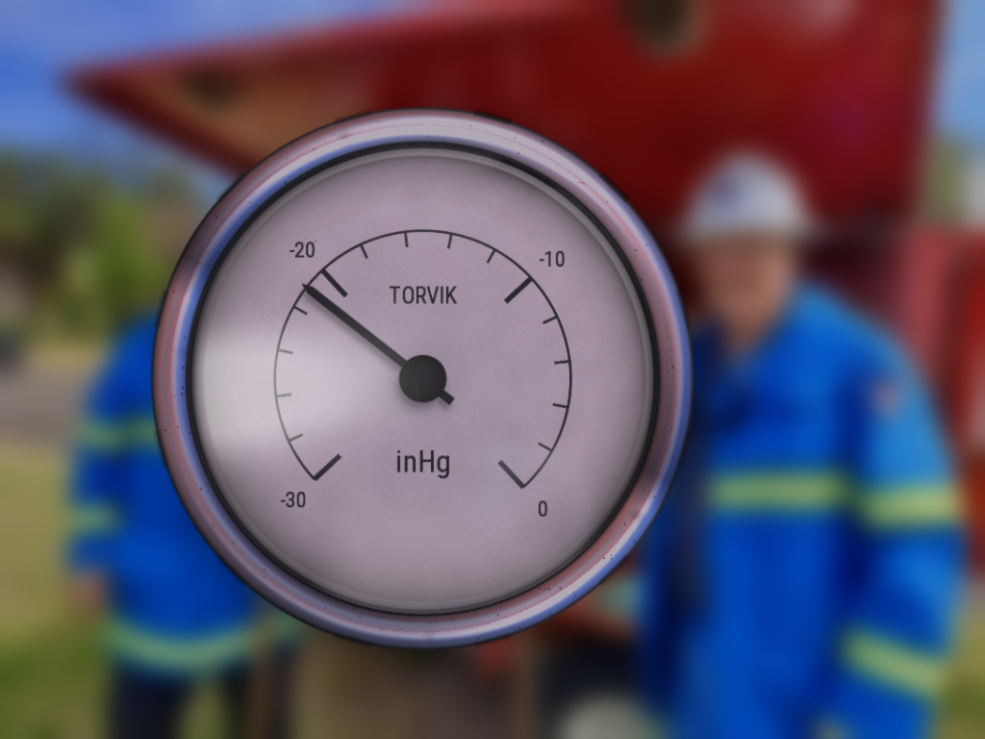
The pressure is -21; inHg
